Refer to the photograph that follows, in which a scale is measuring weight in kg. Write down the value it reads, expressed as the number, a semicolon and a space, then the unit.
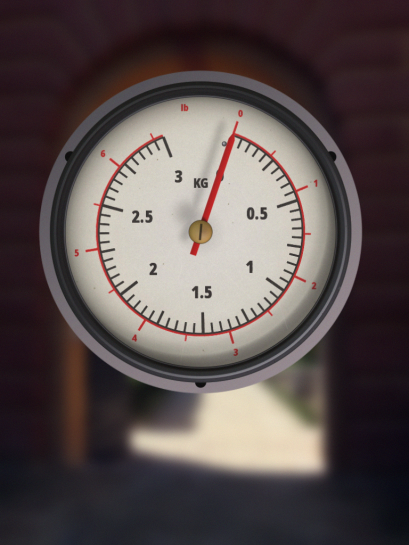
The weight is 0; kg
